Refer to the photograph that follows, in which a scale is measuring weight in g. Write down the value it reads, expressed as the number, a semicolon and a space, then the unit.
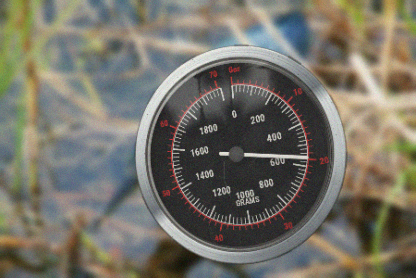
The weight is 560; g
